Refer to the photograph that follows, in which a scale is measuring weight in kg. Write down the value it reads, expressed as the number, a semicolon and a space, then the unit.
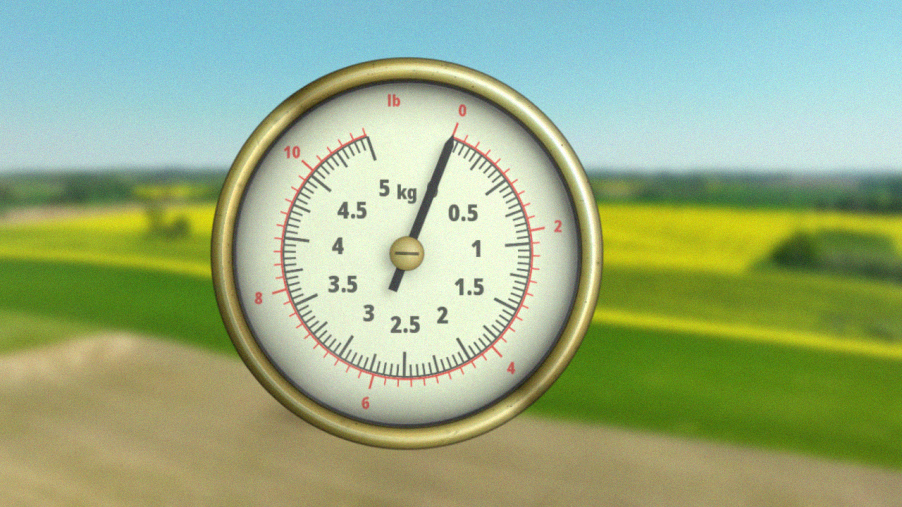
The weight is 0; kg
